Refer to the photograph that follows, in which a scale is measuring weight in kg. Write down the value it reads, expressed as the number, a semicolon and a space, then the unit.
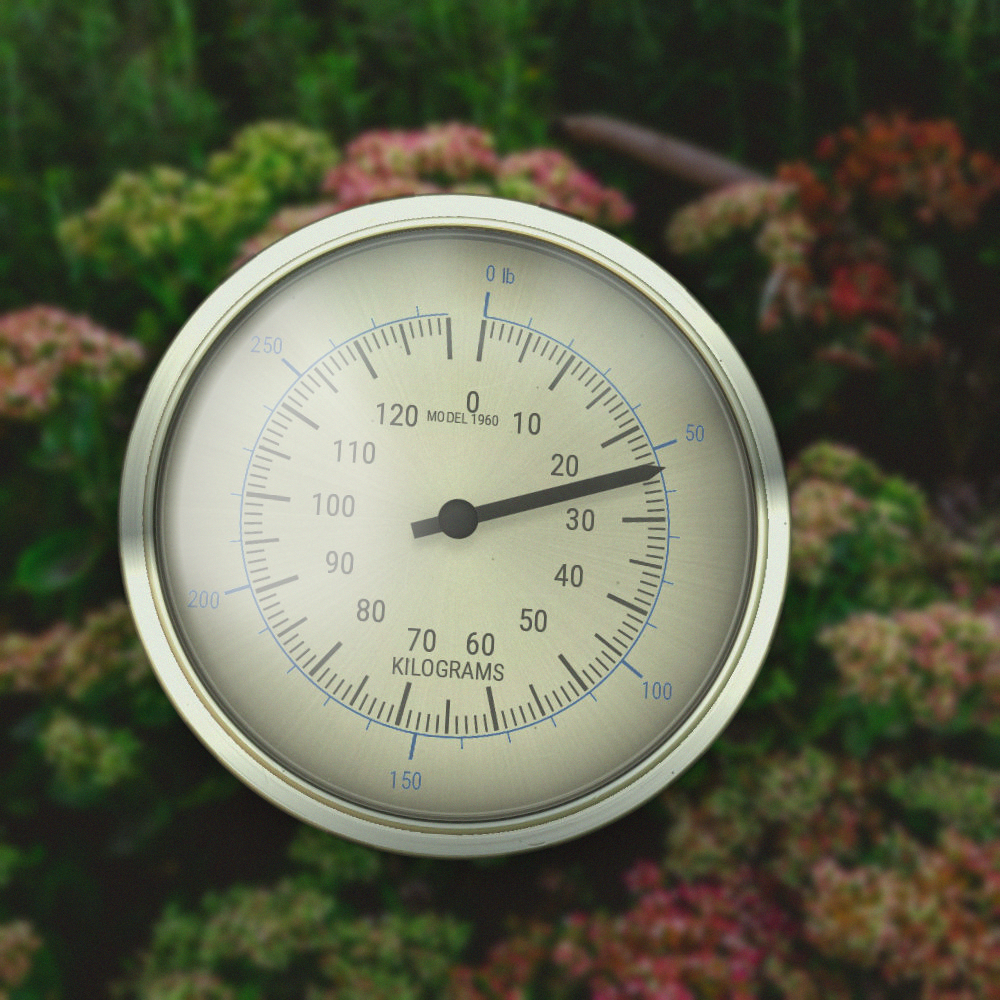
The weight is 25; kg
